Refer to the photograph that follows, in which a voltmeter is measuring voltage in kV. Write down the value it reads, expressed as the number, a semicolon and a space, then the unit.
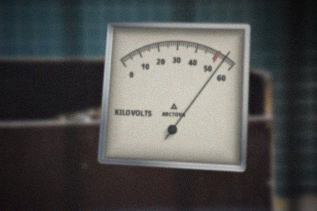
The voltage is 55; kV
